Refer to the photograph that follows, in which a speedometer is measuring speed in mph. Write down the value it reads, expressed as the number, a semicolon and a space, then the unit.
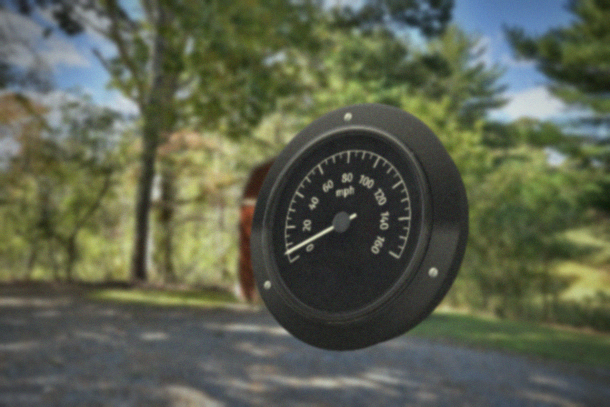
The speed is 5; mph
